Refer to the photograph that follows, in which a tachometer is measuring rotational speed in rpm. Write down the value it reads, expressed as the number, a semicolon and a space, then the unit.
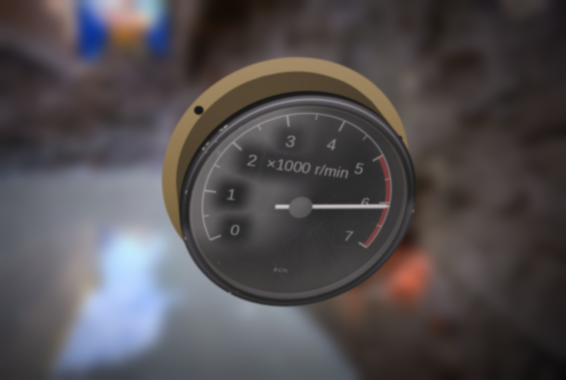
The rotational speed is 6000; rpm
